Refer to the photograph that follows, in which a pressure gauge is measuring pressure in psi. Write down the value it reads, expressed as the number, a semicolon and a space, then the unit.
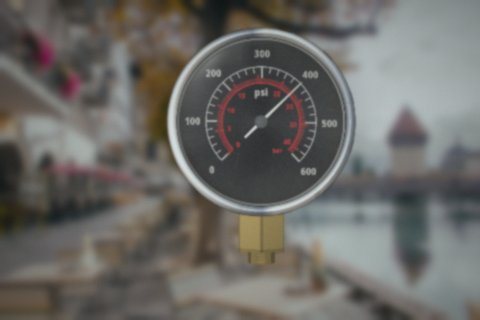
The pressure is 400; psi
